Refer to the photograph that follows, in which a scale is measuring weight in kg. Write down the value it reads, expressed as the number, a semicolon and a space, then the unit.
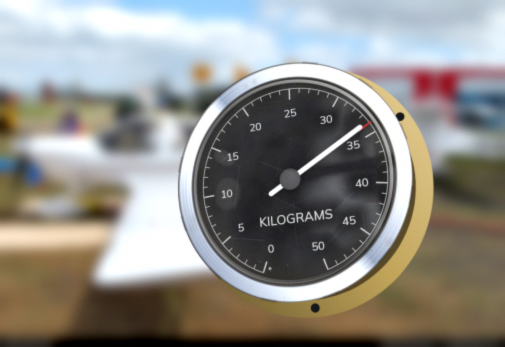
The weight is 34; kg
